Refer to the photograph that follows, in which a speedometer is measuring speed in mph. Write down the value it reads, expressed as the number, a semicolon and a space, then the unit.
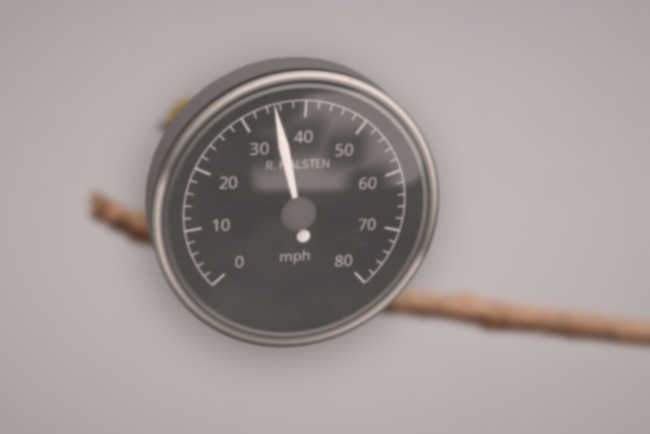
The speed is 35; mph
